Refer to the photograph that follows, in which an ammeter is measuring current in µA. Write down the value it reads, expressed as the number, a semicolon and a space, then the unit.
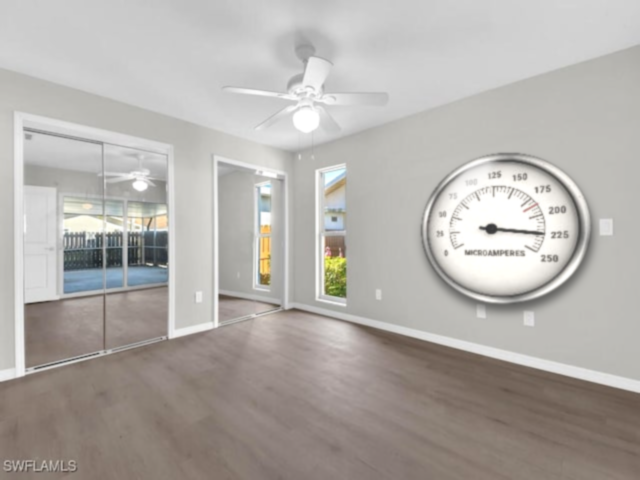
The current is 225; µA
